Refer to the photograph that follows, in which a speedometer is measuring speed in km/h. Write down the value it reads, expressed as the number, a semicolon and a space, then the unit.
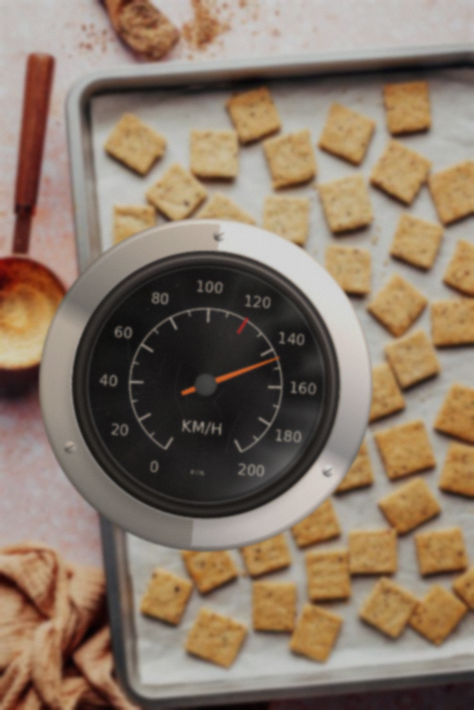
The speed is 145; km/h
